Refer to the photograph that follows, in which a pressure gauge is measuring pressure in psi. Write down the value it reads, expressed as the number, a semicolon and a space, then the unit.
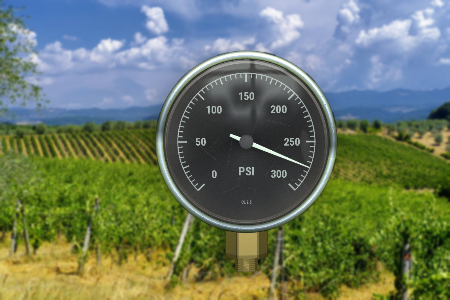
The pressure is 275; psi
